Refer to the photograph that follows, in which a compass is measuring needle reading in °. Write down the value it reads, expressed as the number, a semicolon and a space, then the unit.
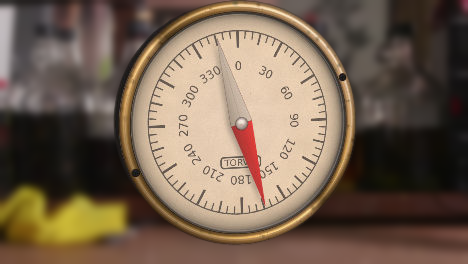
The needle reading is 165; °
